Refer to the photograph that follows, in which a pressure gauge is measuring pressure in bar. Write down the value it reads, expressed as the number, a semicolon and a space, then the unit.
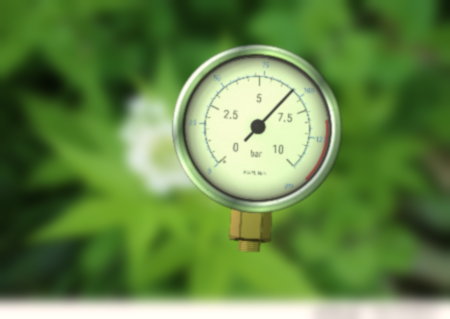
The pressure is 6.5; bar
